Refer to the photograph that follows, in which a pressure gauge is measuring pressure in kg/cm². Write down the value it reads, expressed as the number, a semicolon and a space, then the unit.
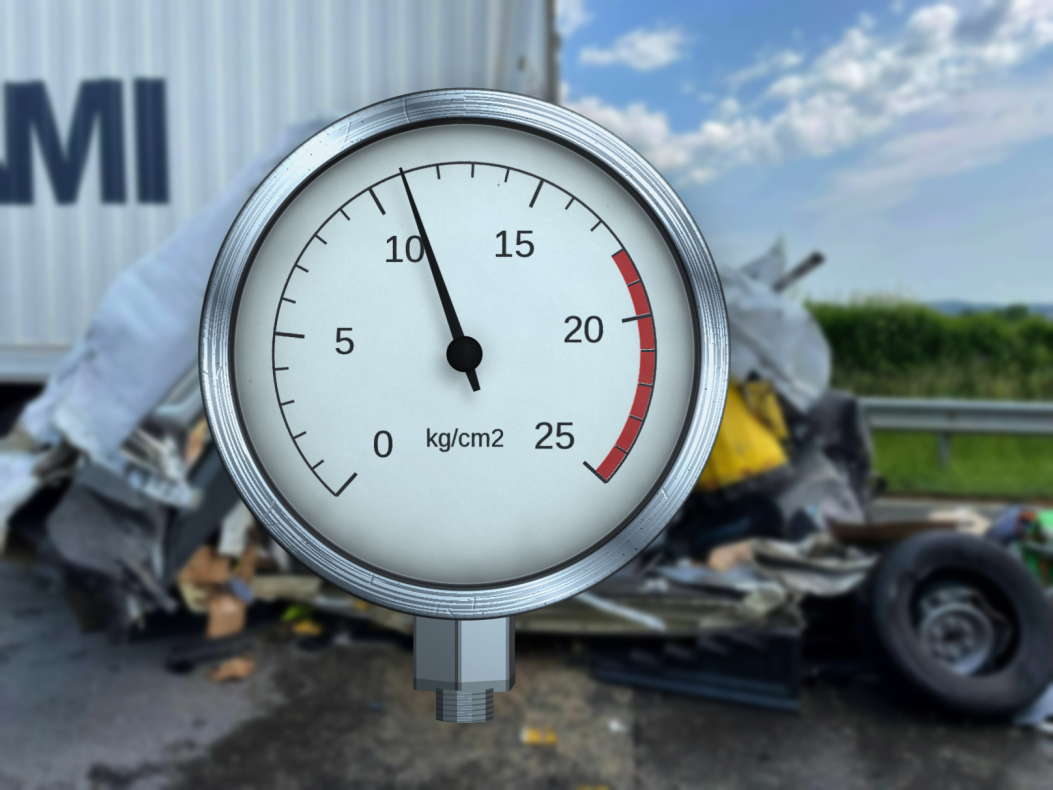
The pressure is 11; kg/cm²
